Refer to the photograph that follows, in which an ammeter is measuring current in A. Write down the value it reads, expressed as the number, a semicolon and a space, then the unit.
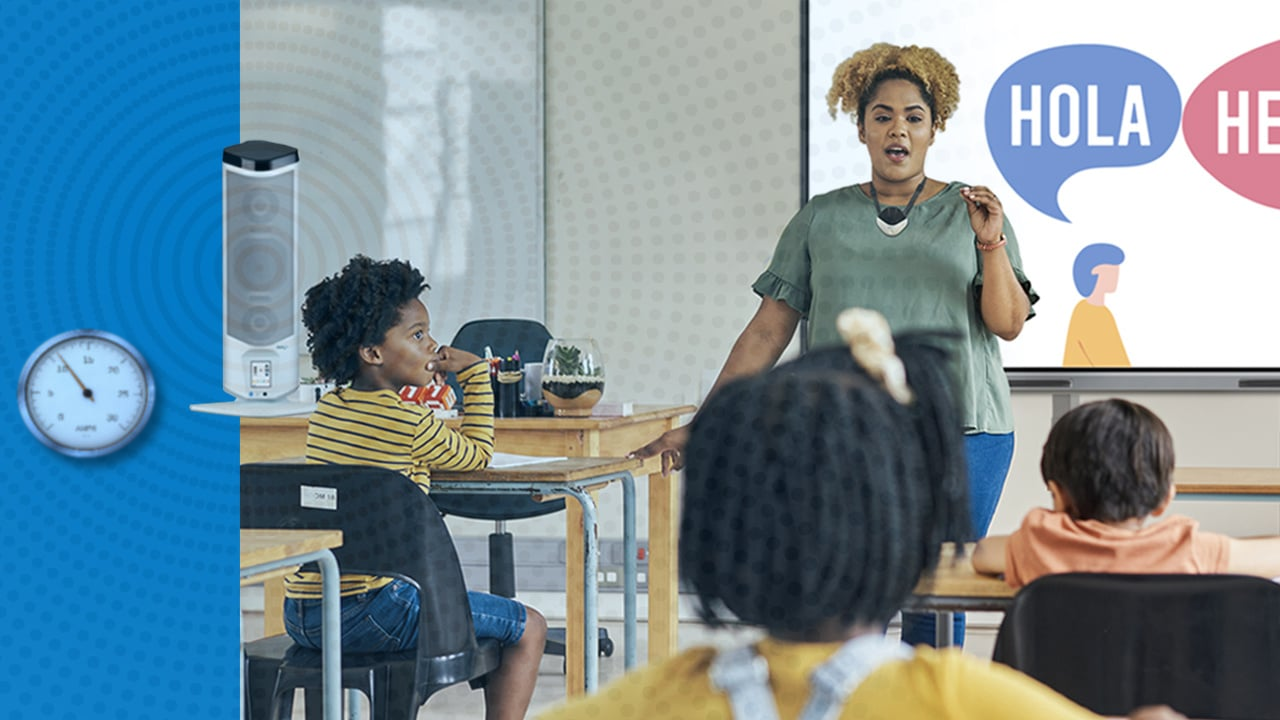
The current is 11; A
